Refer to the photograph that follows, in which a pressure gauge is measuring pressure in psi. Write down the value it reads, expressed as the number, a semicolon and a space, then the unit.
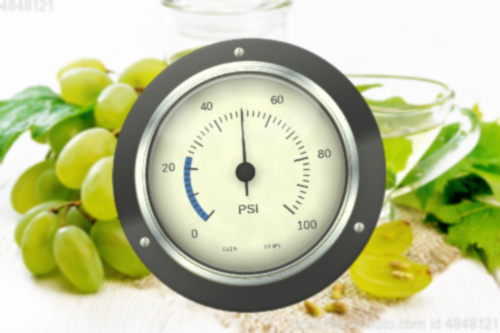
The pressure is 50; psi
